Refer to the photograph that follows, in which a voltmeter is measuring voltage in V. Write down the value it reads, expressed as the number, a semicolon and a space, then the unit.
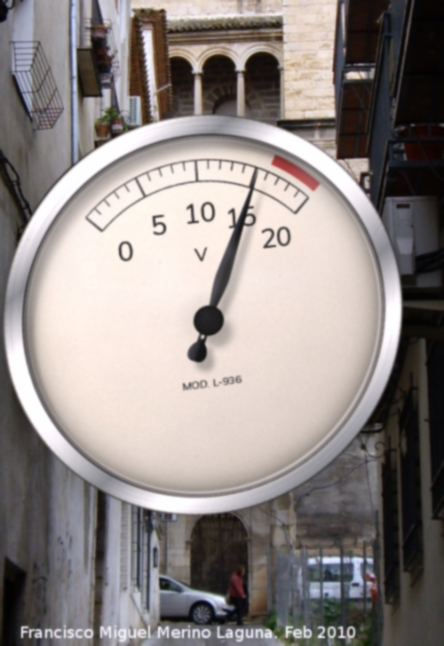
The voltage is 15; V
